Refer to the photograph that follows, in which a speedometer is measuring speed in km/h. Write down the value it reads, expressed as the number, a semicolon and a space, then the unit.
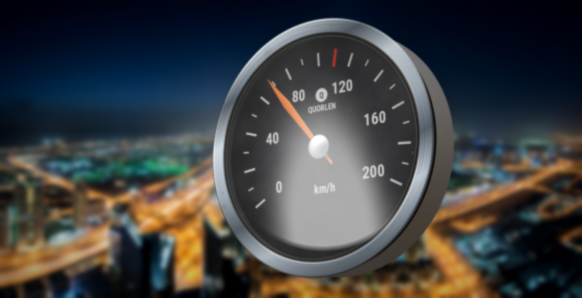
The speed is 70; km/h
